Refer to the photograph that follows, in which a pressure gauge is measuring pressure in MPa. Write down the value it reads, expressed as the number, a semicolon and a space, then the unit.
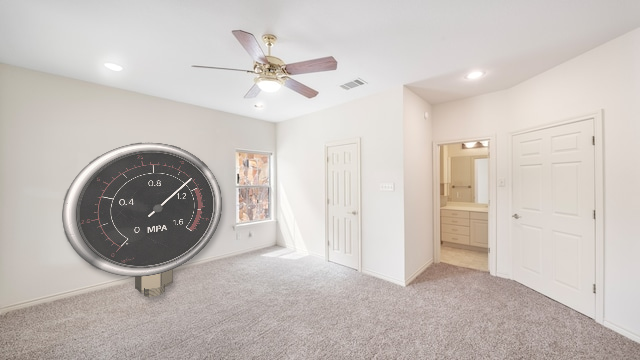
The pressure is 1.1; MPa
